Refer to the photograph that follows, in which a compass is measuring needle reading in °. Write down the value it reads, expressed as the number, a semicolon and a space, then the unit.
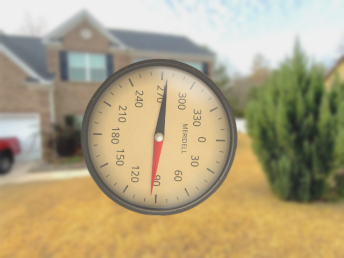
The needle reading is 95; °
